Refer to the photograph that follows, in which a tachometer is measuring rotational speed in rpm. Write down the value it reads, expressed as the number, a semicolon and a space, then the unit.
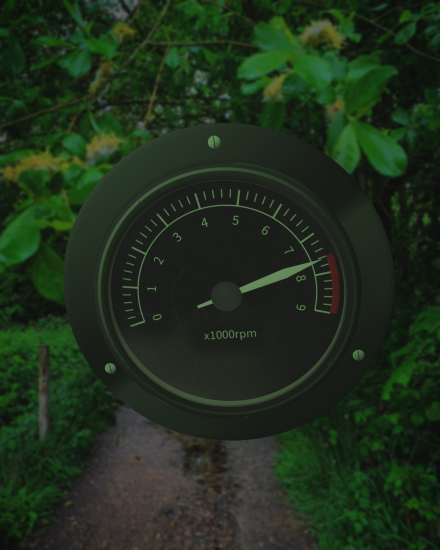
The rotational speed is 7600; rpm
